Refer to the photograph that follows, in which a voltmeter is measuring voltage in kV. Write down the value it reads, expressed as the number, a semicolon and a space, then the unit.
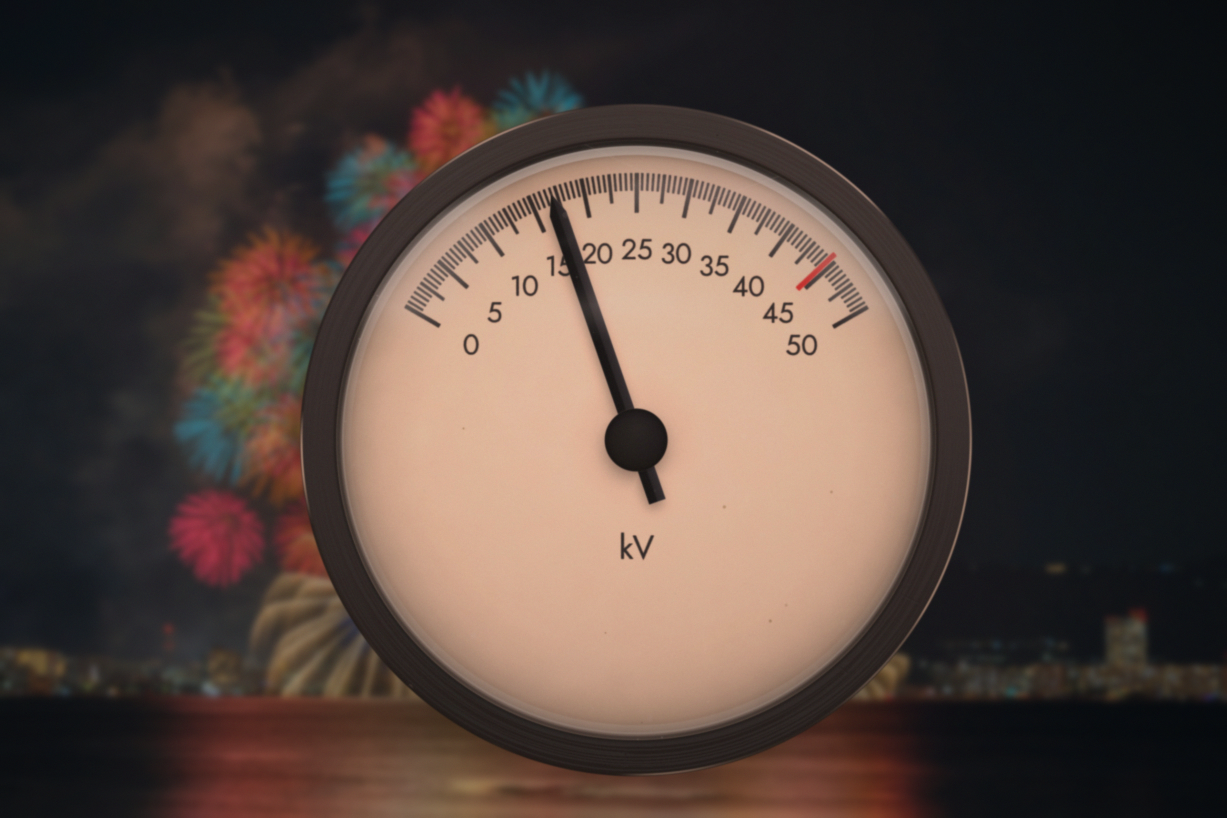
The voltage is 17; kV
